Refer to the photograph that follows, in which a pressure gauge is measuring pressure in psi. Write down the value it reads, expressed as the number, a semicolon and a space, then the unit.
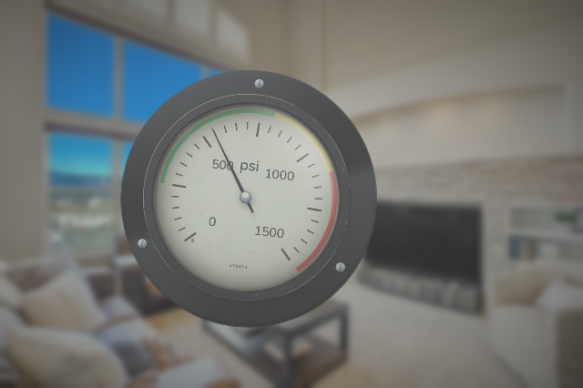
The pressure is 550; psi
